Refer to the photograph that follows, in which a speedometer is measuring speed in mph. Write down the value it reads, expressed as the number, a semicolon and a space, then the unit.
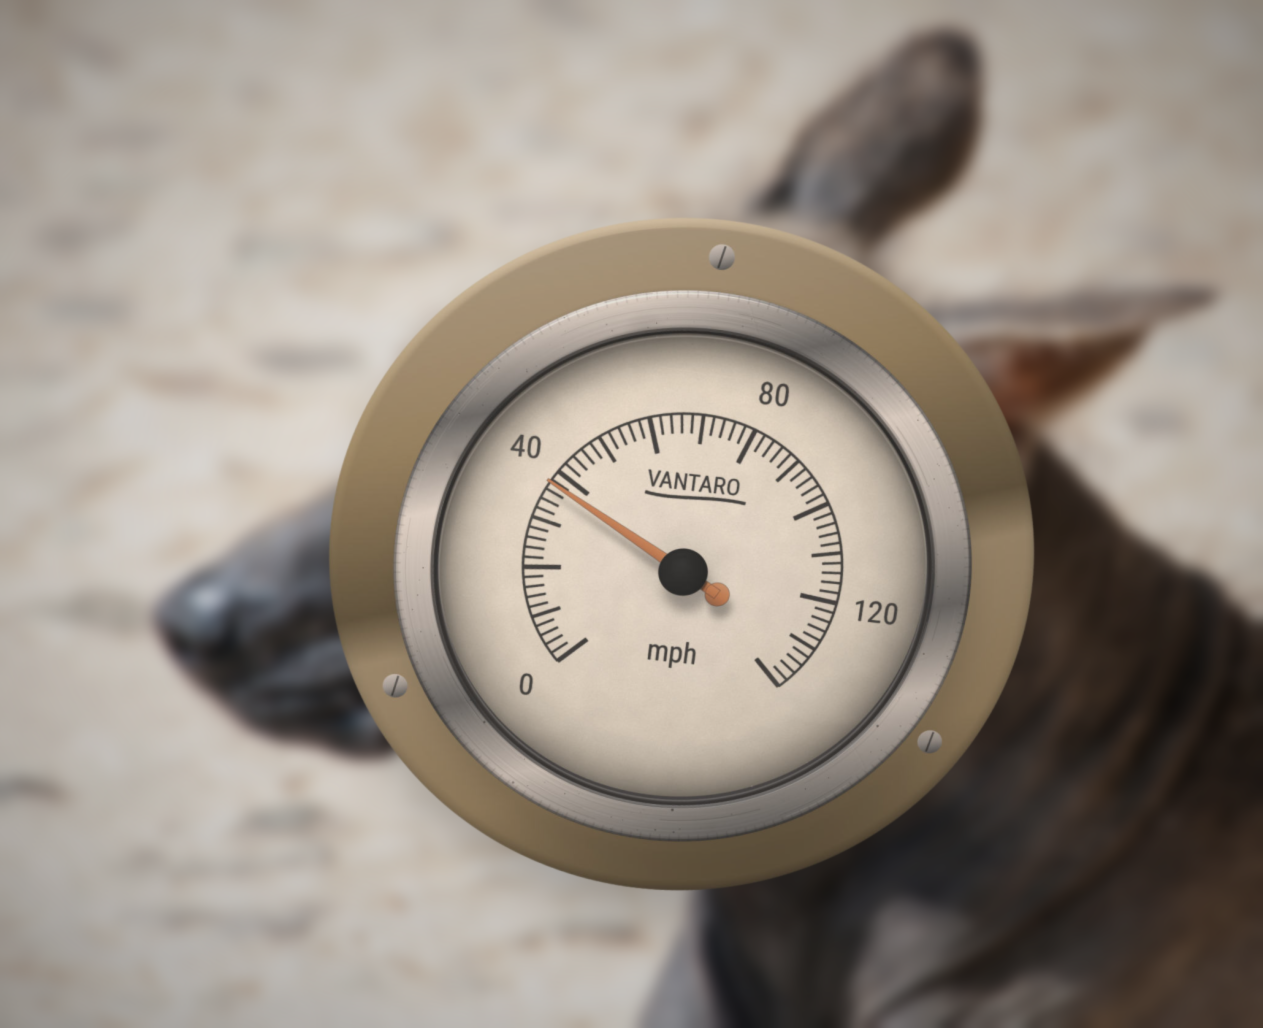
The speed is 38; mph
